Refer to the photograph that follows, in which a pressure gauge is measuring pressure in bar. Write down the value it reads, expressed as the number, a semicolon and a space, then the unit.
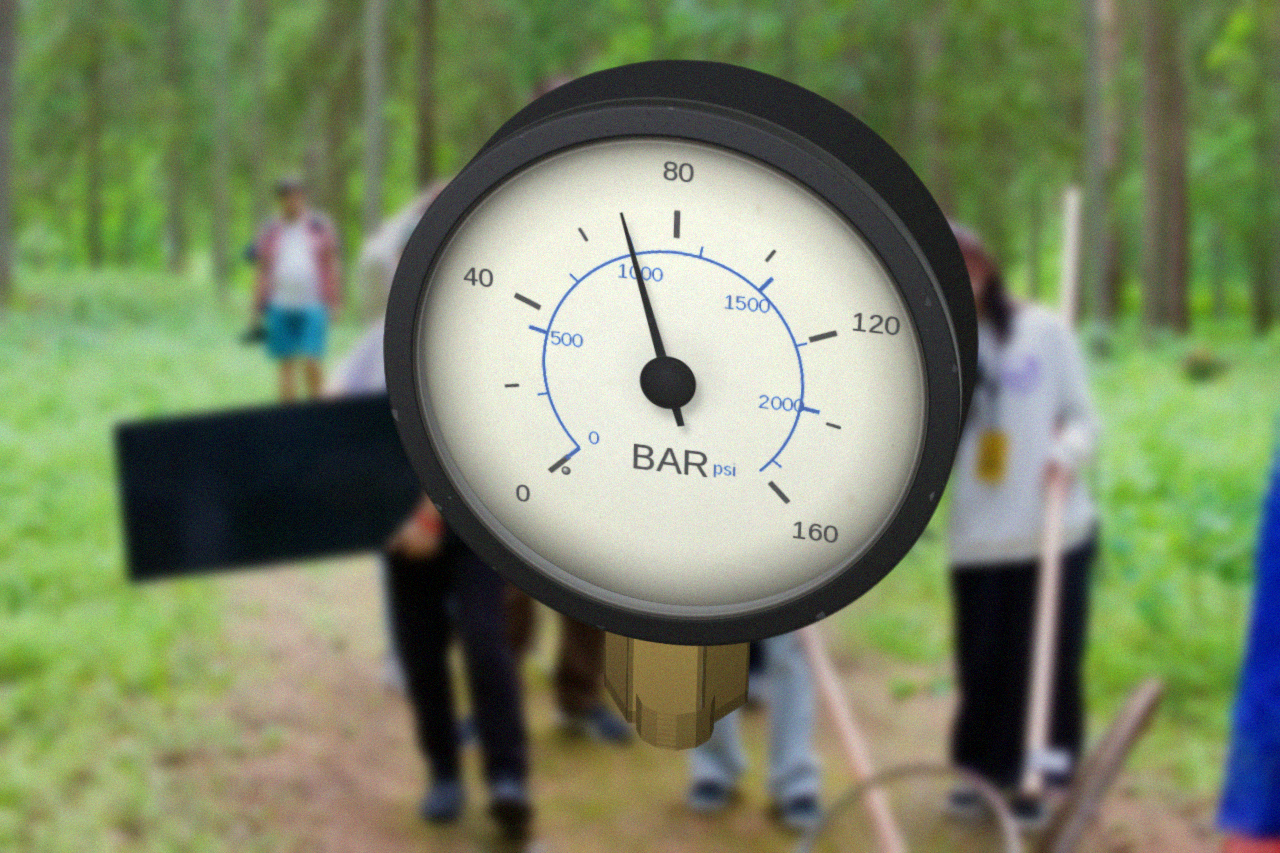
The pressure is 70; bar
